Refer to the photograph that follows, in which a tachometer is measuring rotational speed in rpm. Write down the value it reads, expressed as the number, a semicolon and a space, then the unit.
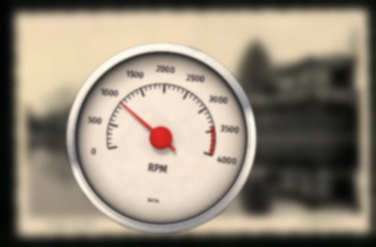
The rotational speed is 1000; rpm
